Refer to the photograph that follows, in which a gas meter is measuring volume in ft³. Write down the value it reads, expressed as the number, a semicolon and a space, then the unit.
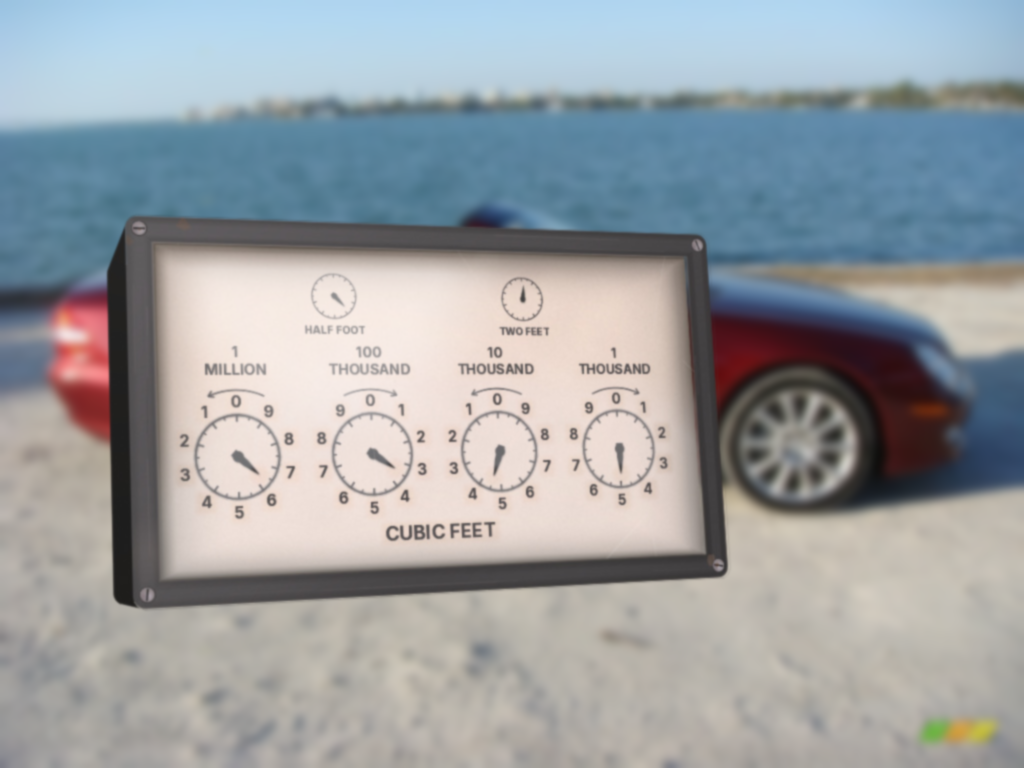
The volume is 634500; ft³
